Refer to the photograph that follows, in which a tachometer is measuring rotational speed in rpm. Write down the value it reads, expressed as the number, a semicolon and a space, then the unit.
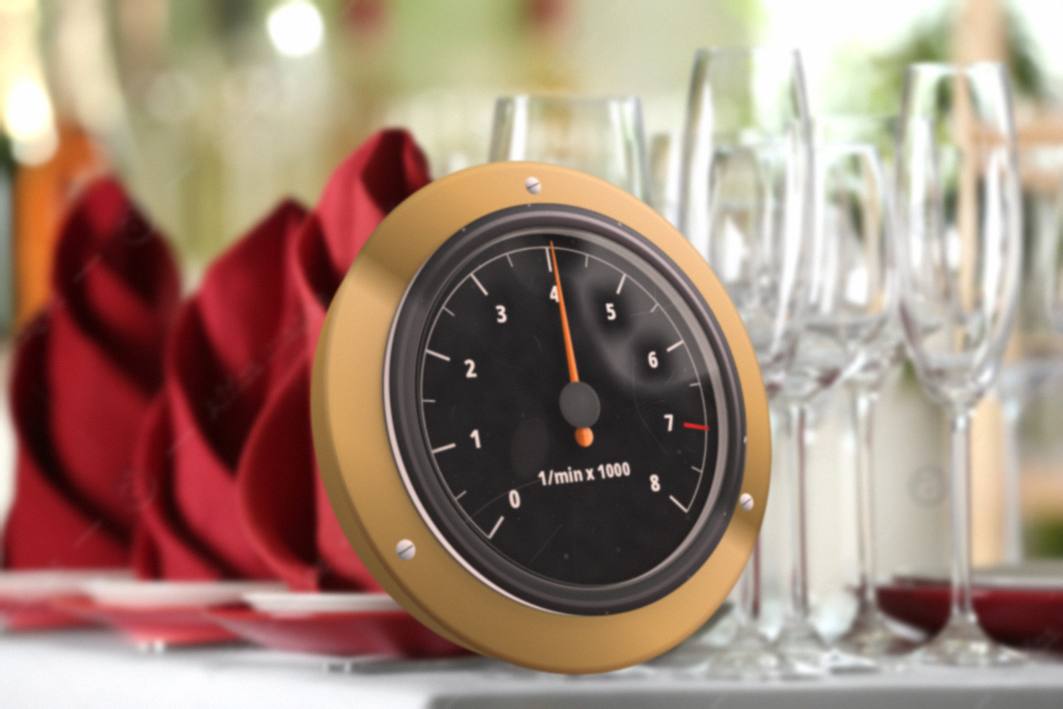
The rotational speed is 4000; rpm
